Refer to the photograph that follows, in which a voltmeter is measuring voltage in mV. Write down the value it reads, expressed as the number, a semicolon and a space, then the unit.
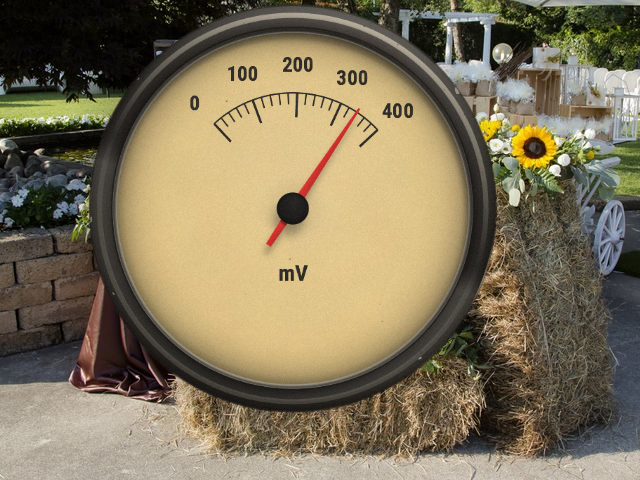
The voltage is 340; mV
